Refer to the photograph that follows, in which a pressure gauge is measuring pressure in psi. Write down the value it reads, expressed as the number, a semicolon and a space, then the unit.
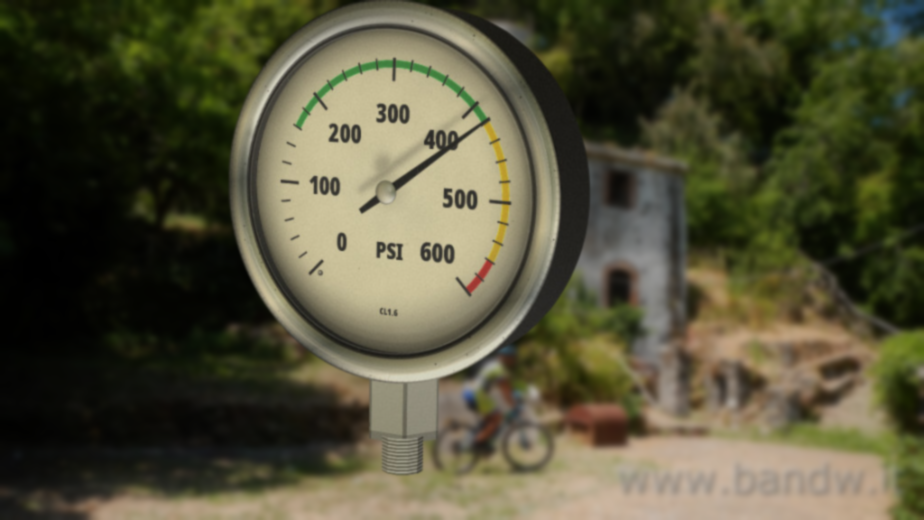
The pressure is 420; psi
